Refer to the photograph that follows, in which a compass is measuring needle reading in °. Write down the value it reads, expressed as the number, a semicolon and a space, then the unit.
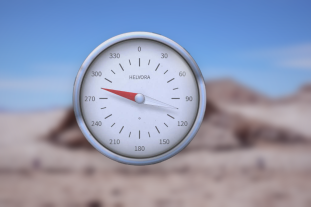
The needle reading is 285; °
